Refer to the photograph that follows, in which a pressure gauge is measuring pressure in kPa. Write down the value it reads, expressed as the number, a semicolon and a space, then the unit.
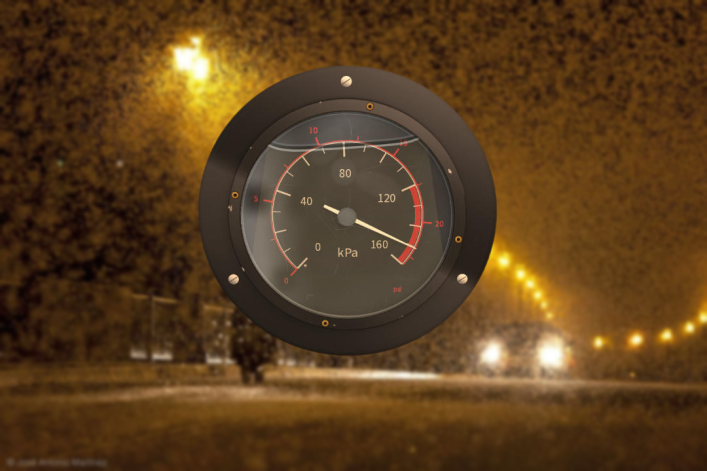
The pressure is 150; kPa
